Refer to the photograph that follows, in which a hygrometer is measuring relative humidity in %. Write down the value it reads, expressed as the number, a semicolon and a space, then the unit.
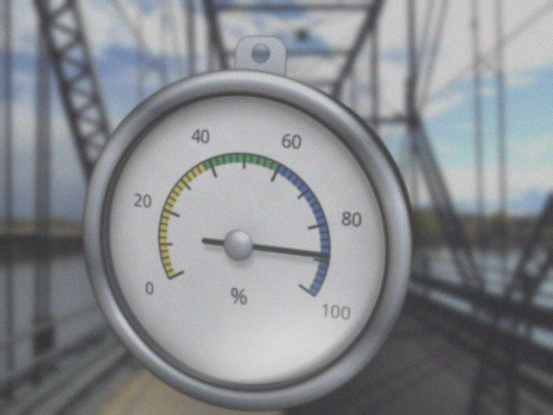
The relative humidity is 88; %
